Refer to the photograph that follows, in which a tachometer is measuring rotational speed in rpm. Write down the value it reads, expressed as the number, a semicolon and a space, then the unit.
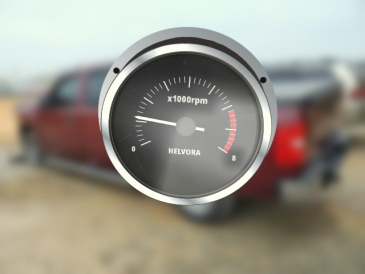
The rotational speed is 1200; rpm
